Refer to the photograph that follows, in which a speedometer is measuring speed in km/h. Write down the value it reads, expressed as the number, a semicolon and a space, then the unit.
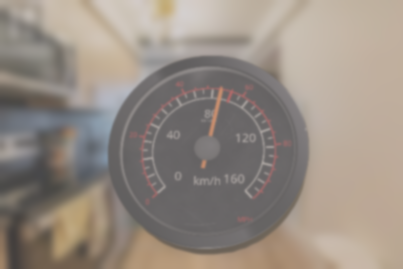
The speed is 85; km/h
